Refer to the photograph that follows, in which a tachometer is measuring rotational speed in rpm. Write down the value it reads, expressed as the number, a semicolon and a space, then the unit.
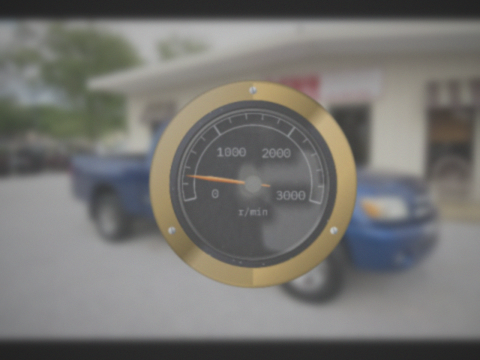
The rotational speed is 300; rpm
